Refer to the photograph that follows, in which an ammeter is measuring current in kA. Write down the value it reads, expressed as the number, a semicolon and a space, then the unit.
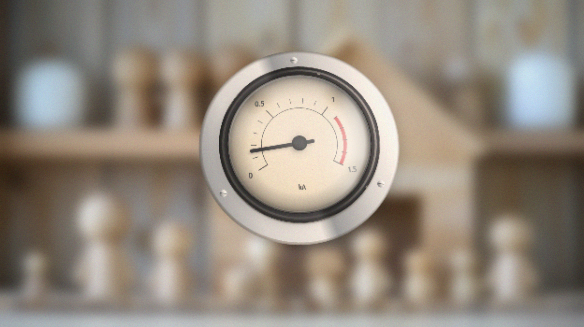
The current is 0.15; kA
